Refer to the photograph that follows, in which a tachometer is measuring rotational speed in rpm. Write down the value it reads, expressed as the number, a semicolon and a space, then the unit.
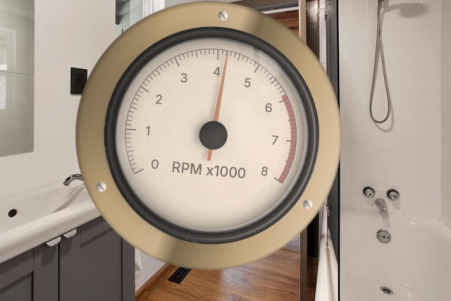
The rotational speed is 4200; rpm
